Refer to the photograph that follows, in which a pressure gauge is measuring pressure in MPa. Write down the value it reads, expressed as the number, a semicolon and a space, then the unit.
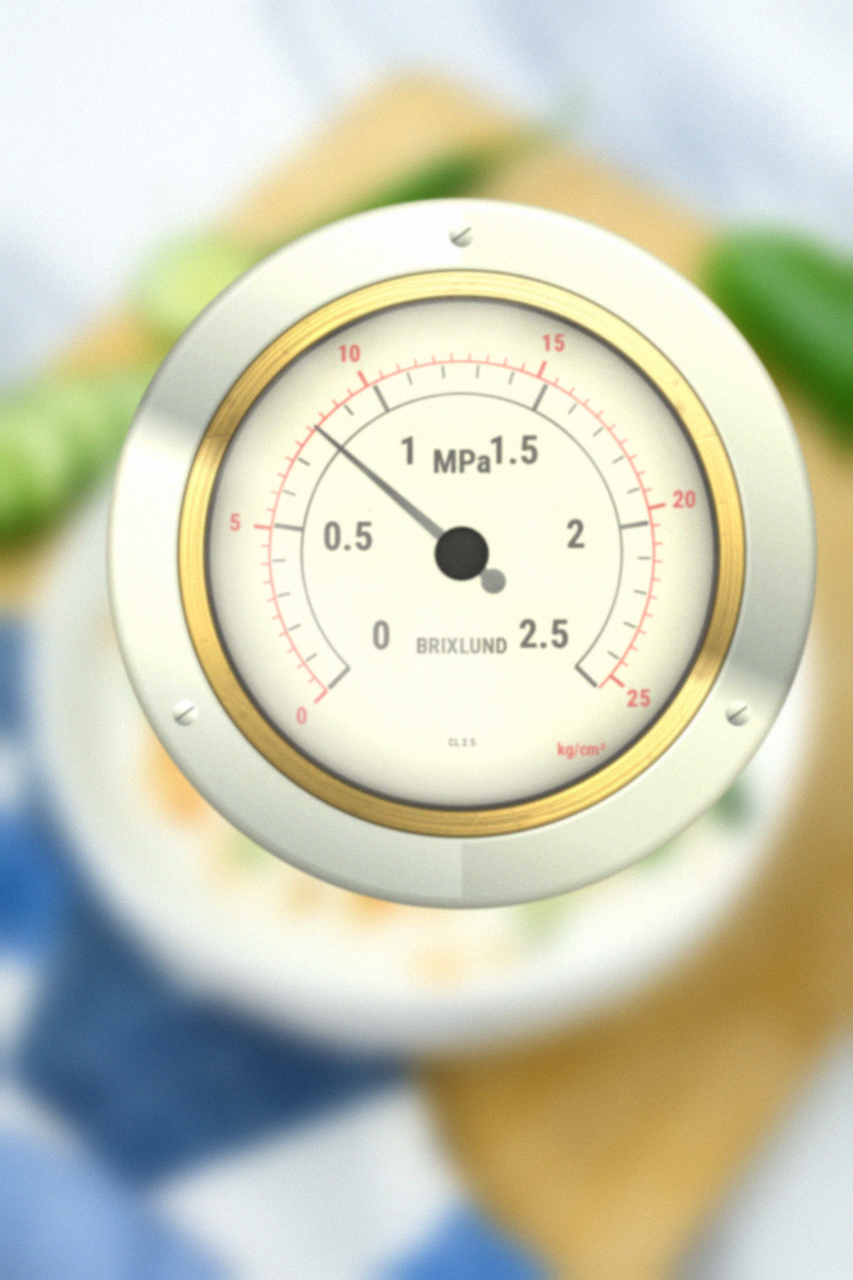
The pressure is 0.8; MPa
